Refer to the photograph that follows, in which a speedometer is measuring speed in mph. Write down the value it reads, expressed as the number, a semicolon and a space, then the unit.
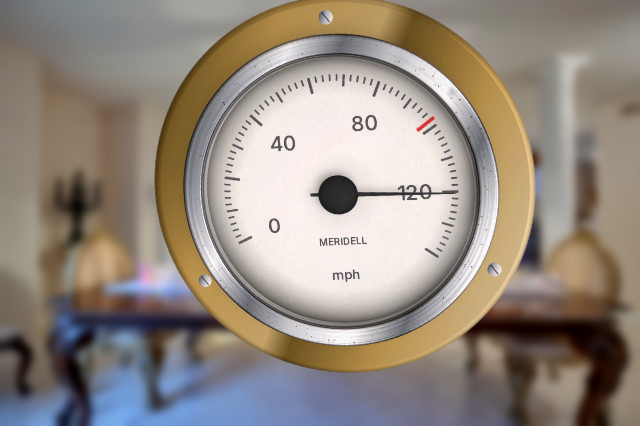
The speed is 120; mph
